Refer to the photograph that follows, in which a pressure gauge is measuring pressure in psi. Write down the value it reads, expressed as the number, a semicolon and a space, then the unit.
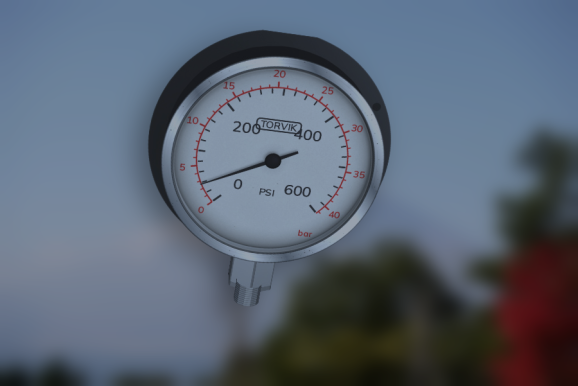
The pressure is 40; psi
